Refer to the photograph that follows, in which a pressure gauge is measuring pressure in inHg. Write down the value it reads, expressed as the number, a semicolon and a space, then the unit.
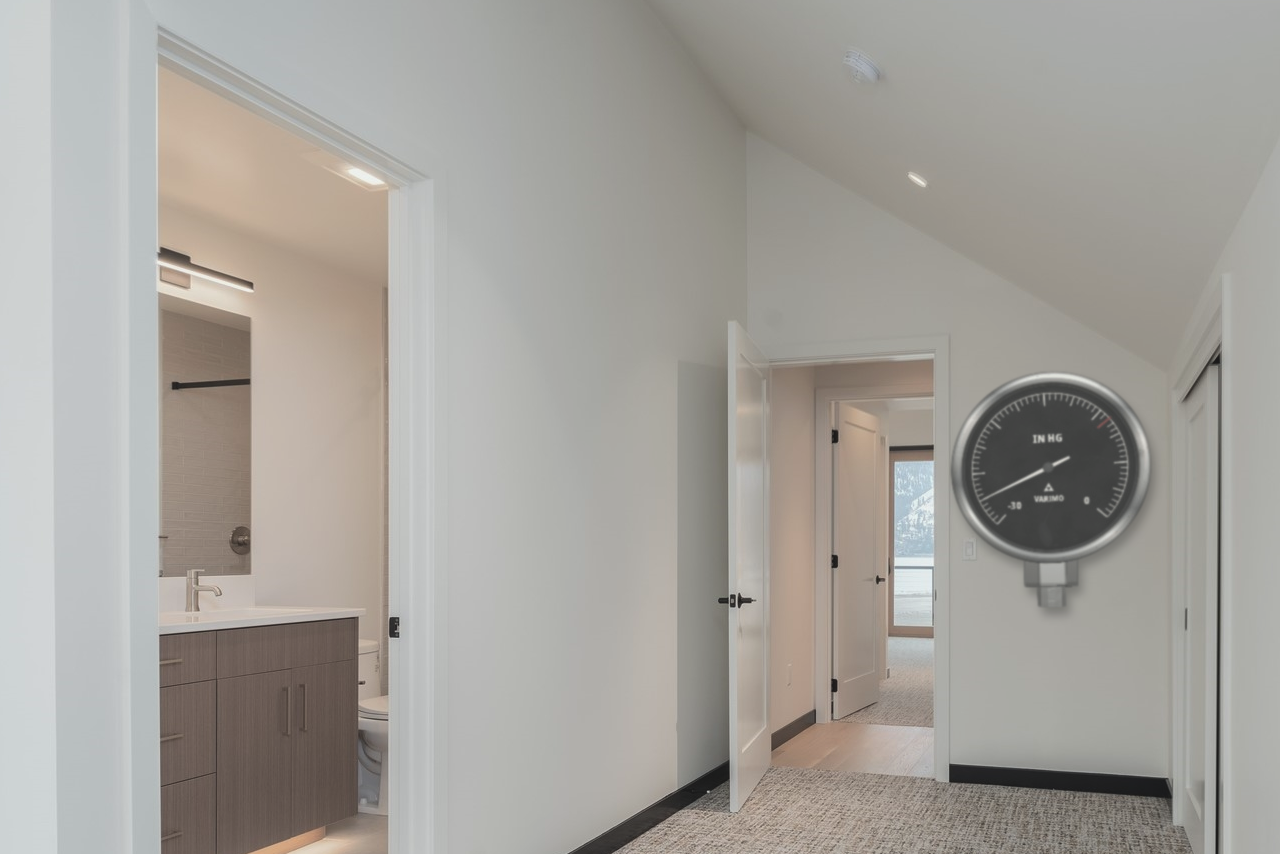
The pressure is -27.5; inHg
